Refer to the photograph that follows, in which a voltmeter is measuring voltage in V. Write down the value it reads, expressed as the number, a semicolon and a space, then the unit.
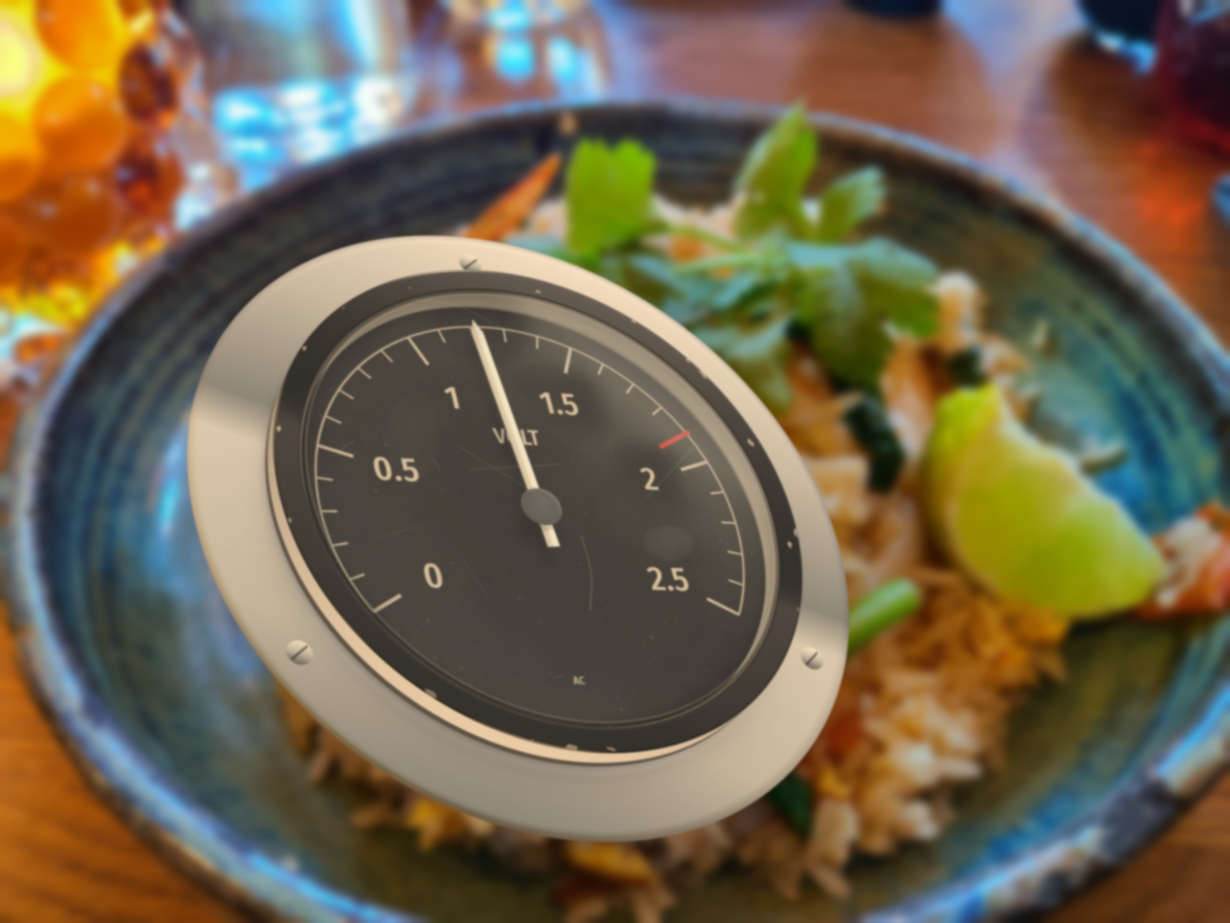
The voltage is 1.2; V
